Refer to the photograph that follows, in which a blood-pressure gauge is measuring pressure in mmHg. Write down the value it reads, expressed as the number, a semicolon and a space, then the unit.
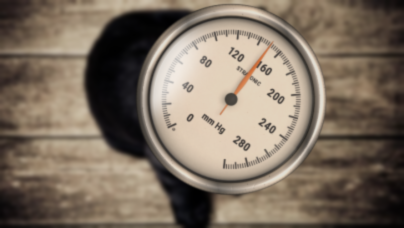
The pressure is 150; mmHg
